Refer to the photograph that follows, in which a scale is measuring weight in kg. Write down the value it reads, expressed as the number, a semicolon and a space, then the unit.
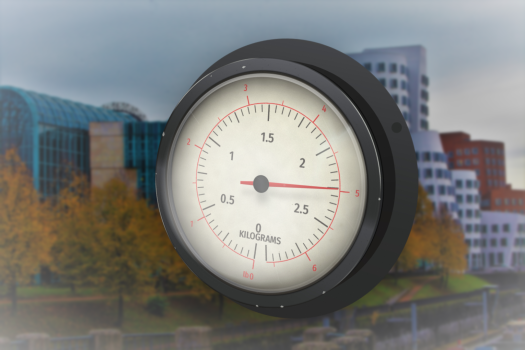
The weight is 2.25; kg
